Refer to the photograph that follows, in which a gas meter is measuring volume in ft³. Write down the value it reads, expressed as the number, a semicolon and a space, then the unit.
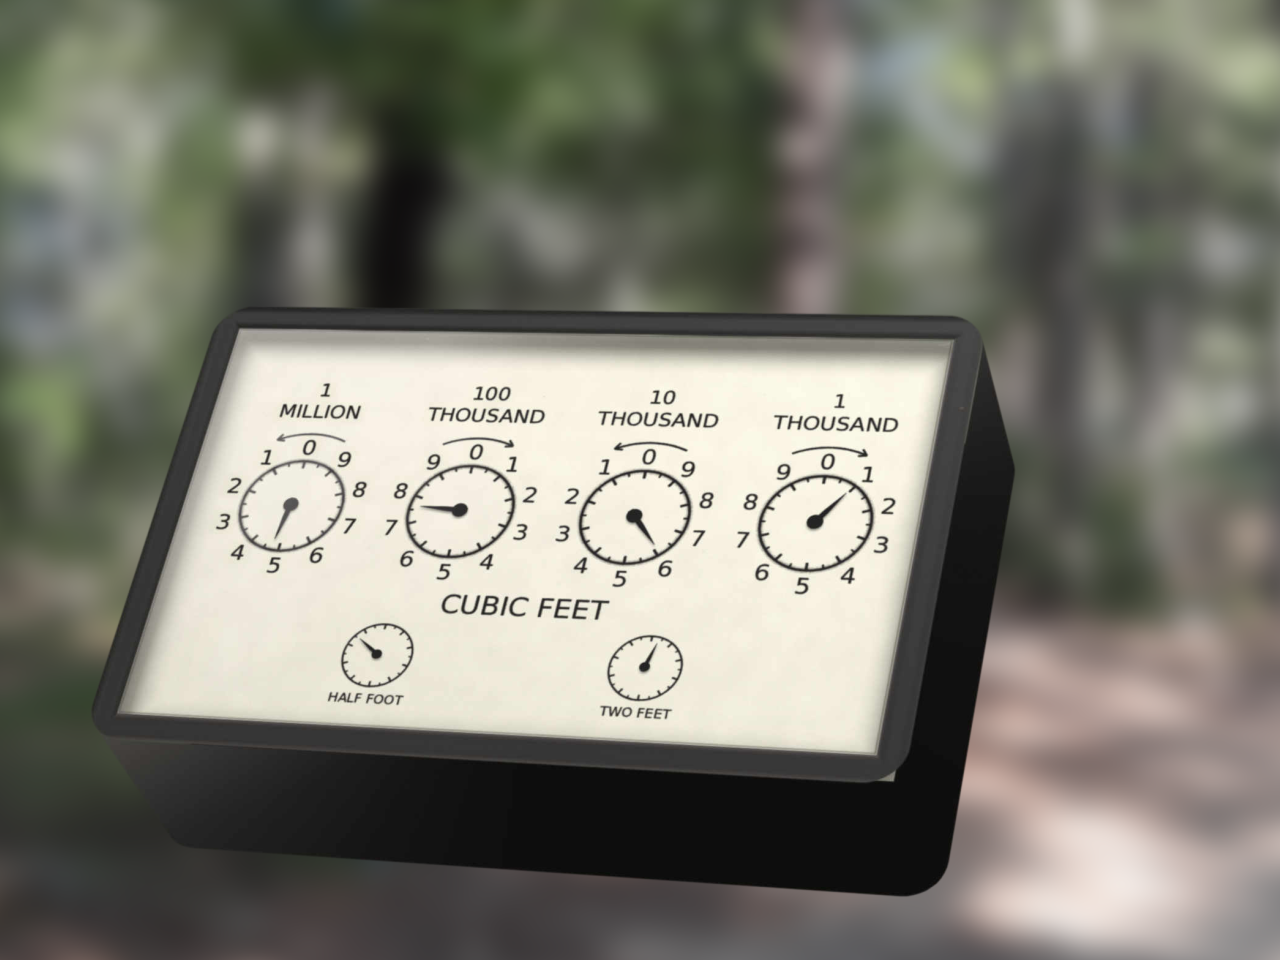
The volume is 476100; ft³
